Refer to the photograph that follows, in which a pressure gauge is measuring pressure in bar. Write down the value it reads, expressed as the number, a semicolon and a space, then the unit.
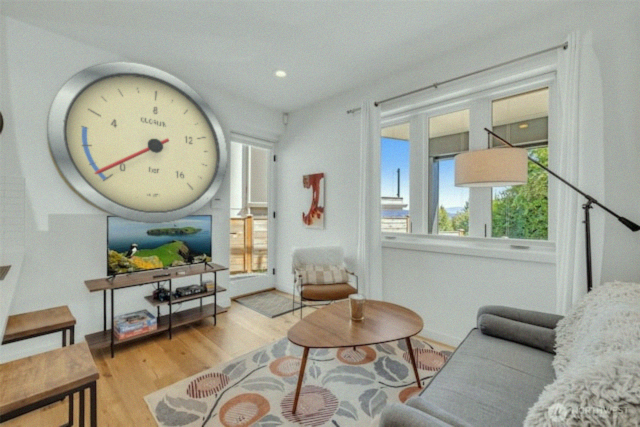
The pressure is 0.5; bar
